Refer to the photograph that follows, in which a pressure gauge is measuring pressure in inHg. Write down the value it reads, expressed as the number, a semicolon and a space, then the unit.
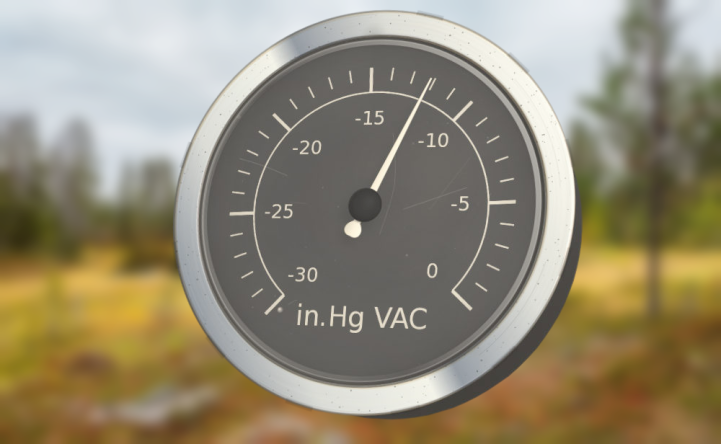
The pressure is -12; inHg
